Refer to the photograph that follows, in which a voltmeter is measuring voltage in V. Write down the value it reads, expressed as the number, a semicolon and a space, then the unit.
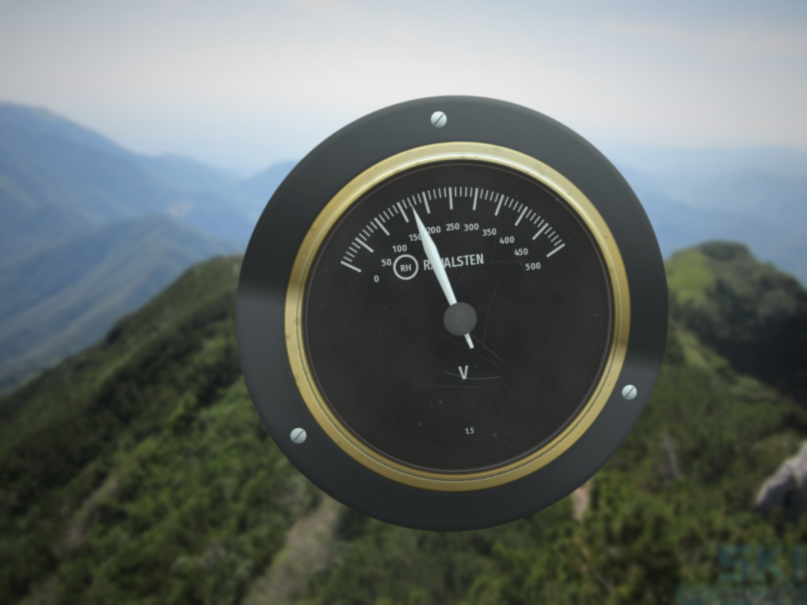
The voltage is 170; V
